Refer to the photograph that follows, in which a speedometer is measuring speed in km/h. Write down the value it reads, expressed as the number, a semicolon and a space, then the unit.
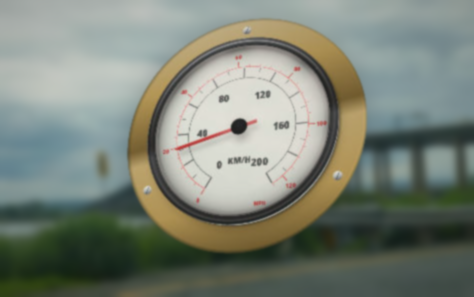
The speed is 30; km/h
